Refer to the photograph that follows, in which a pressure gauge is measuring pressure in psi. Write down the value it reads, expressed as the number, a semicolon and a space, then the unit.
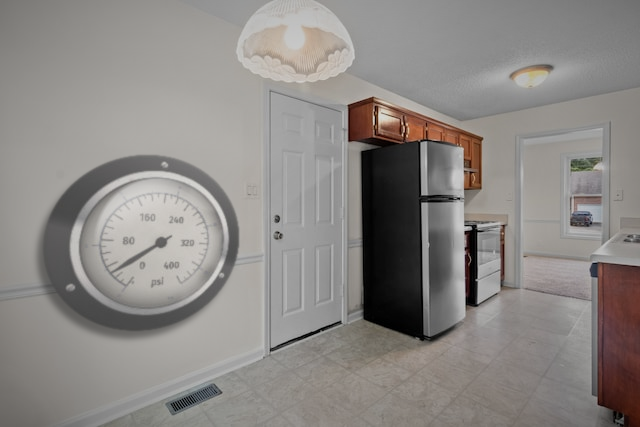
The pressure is 30; psi
